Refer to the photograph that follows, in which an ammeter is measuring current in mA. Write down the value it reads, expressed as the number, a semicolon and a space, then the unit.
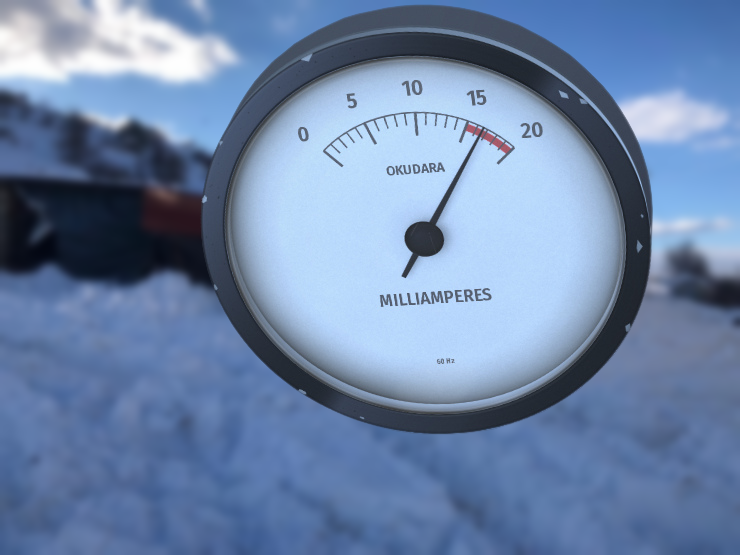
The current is 16.5; mA
